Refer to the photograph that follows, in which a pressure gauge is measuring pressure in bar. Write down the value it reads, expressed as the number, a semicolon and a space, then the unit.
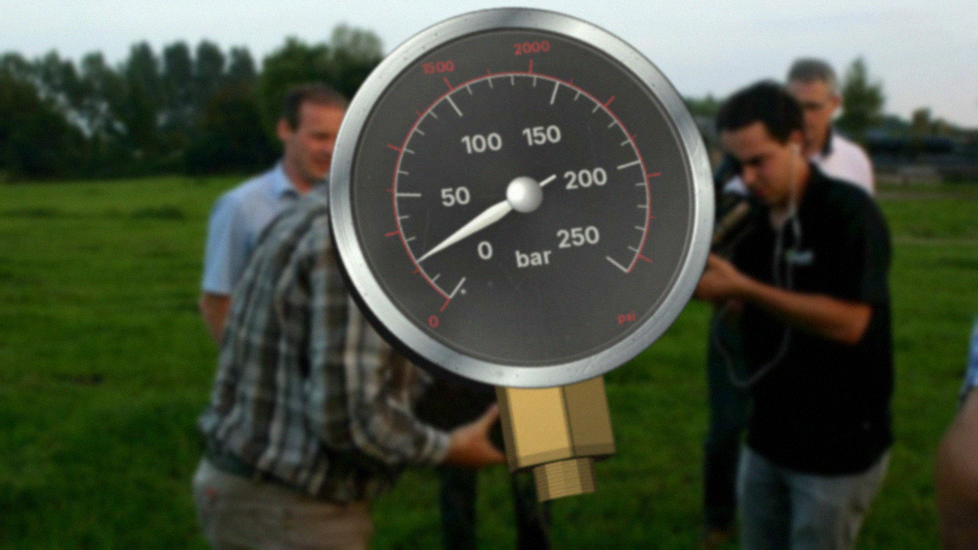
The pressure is 20; bar
